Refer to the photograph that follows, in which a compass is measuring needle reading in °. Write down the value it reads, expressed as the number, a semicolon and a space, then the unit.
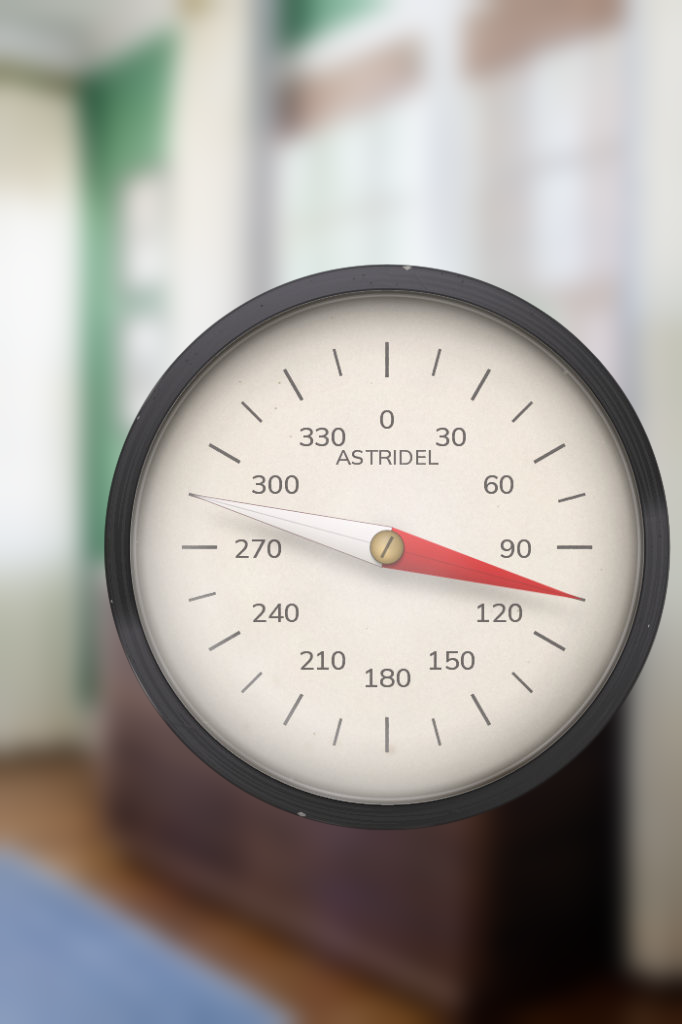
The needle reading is 105; °
